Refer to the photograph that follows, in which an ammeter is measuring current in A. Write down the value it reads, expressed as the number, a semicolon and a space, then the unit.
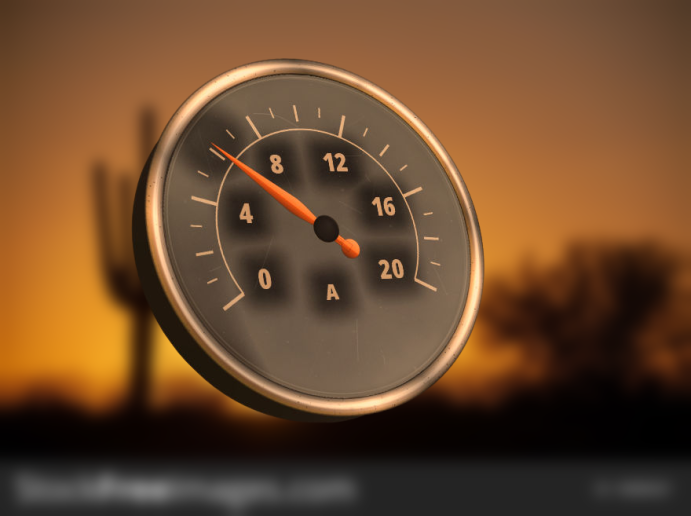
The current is 6; A
